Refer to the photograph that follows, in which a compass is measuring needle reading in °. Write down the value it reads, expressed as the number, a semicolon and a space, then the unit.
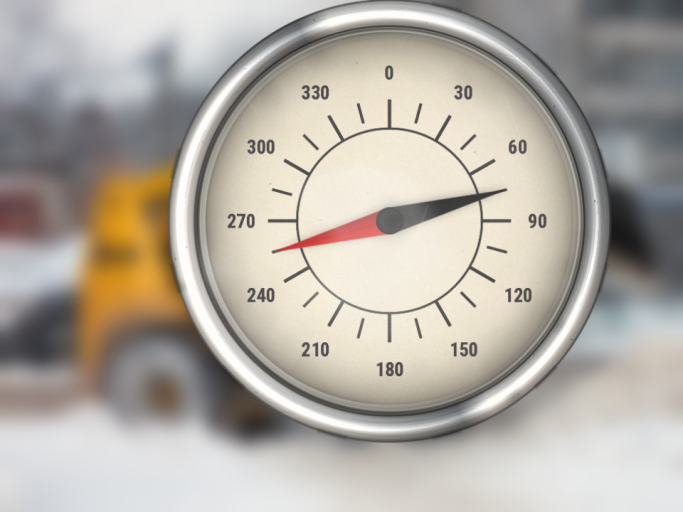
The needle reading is 255; °
